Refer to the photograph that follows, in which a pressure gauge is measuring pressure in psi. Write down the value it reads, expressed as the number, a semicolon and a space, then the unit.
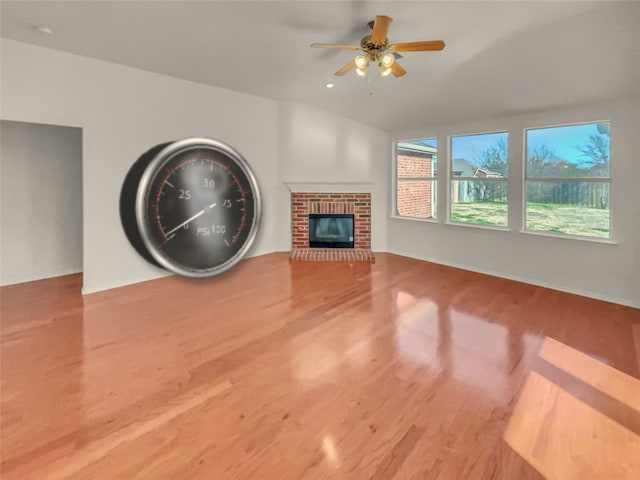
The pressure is 2.5; psi
